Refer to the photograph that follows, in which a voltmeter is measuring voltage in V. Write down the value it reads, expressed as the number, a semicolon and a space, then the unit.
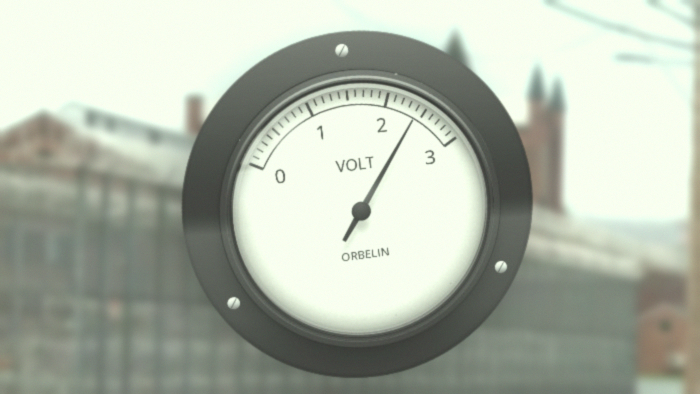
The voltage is 2.4; V
